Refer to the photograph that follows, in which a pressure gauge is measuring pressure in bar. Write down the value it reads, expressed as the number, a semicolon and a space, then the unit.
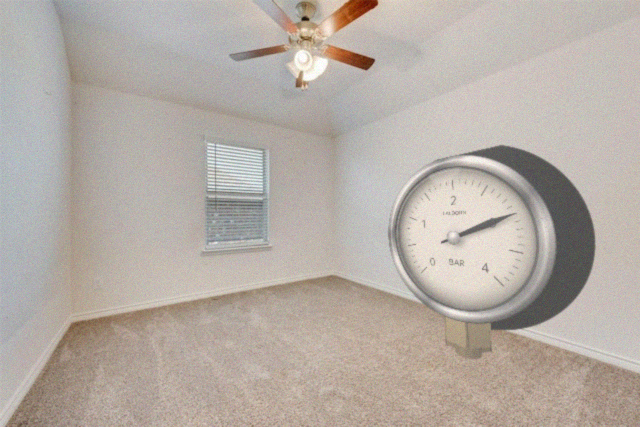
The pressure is 3; bar
